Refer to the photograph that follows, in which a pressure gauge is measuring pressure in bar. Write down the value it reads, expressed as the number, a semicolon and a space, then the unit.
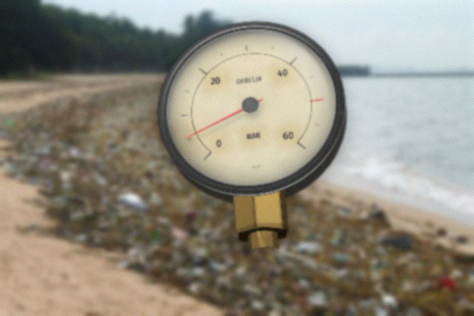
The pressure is 5; bar
